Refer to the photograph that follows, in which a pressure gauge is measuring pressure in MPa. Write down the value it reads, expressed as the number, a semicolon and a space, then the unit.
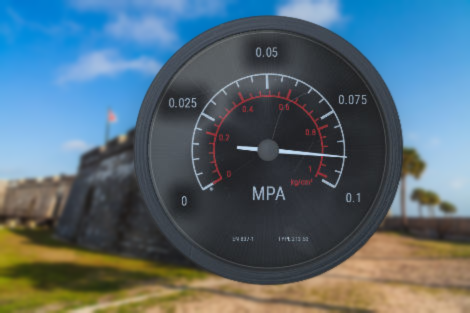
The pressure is 0.09; MPa
